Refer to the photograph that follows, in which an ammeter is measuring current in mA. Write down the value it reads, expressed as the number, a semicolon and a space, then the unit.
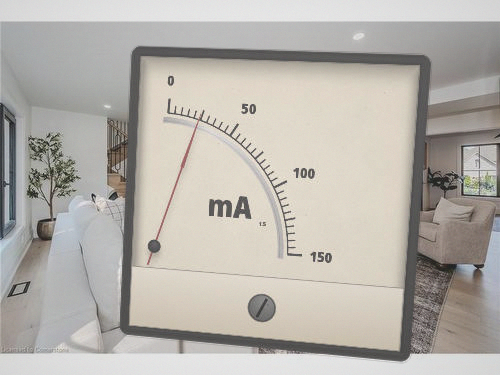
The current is 25; mA
